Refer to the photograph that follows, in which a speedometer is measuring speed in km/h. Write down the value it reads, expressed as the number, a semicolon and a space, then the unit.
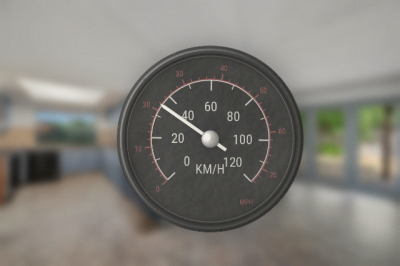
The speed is 35; km/h
